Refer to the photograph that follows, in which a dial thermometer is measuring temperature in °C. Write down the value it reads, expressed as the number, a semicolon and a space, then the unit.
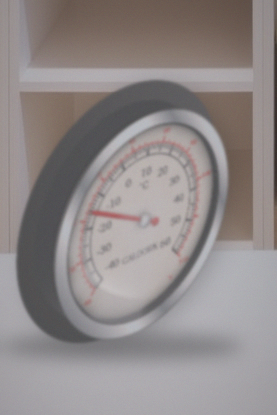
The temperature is -15; °C
